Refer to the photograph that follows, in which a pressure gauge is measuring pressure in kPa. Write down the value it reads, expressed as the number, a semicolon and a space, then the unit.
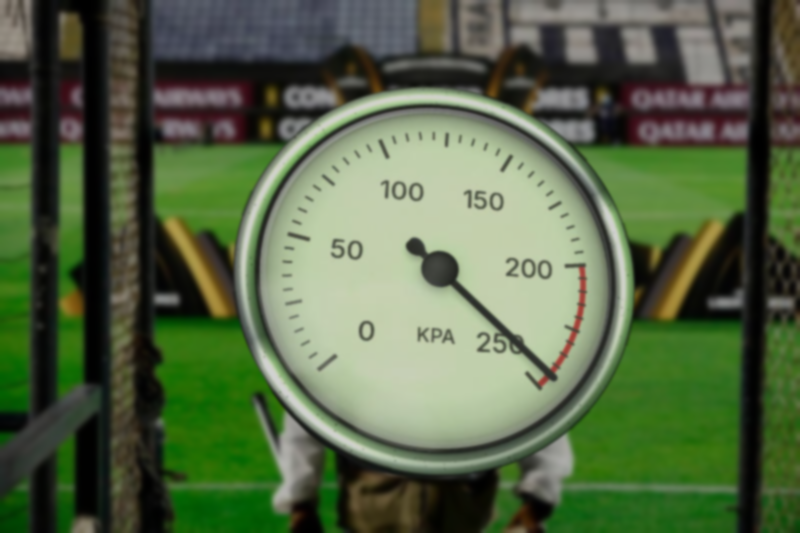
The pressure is 245; kPa
